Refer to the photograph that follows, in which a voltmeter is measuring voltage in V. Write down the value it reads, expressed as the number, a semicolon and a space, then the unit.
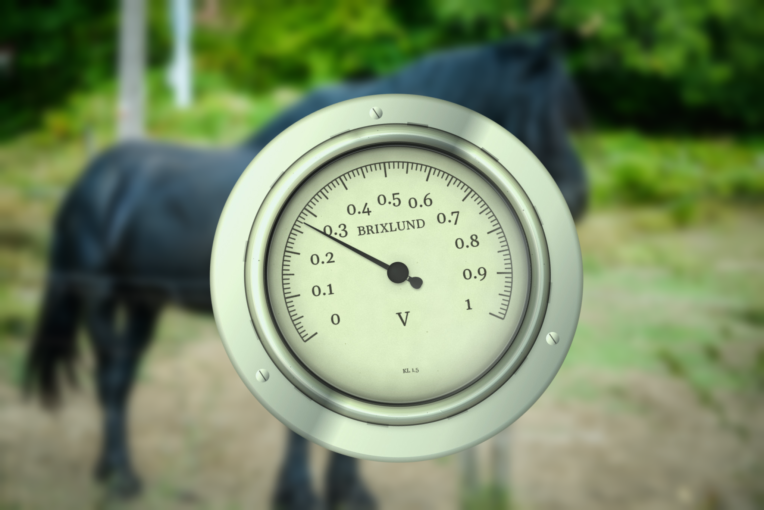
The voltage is 0.27; V
